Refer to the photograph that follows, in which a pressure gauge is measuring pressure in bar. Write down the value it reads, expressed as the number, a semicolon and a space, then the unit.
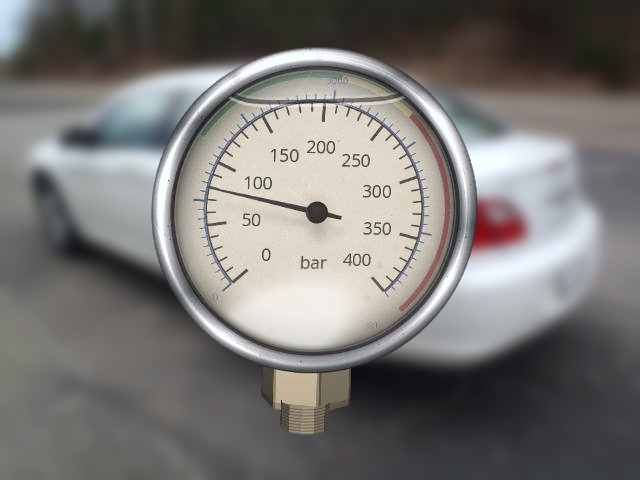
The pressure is 80; bar
